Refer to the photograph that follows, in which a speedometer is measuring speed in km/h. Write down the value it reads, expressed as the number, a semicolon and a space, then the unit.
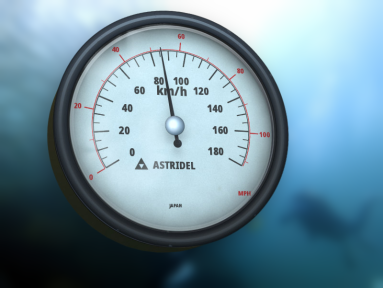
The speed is 85; km/h
